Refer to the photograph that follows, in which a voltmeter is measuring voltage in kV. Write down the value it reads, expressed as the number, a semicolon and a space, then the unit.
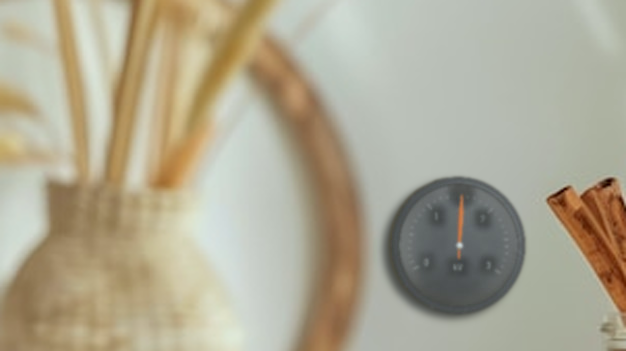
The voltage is 1.5; kV
